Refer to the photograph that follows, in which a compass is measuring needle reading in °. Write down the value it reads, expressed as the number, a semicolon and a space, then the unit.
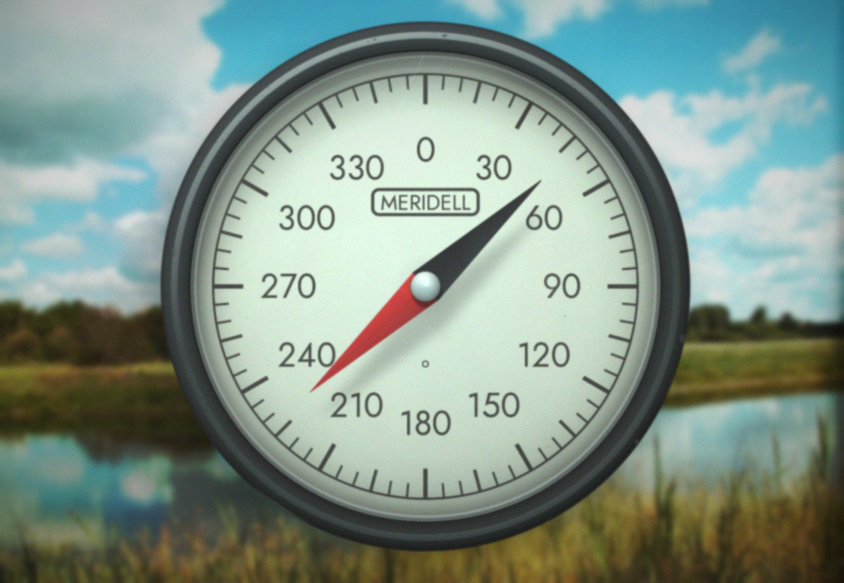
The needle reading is 227.5; °
